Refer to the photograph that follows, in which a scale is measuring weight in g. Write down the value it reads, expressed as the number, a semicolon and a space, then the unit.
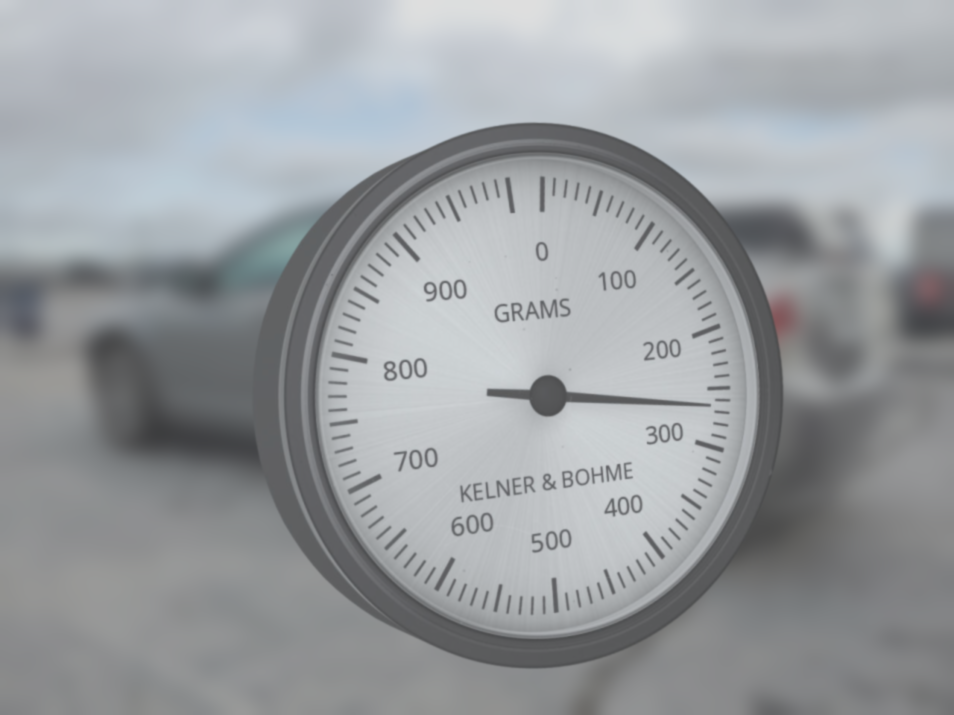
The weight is 265; g
